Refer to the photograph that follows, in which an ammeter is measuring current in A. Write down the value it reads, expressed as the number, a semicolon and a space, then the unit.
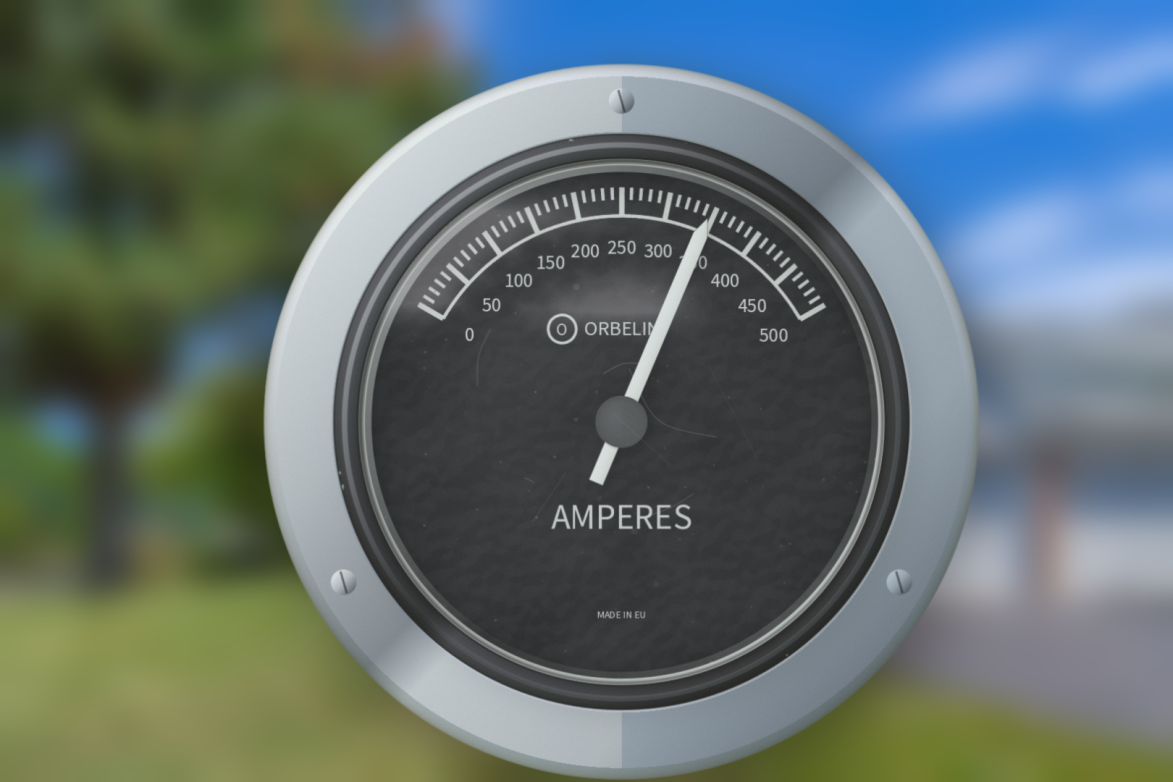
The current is 345; A
